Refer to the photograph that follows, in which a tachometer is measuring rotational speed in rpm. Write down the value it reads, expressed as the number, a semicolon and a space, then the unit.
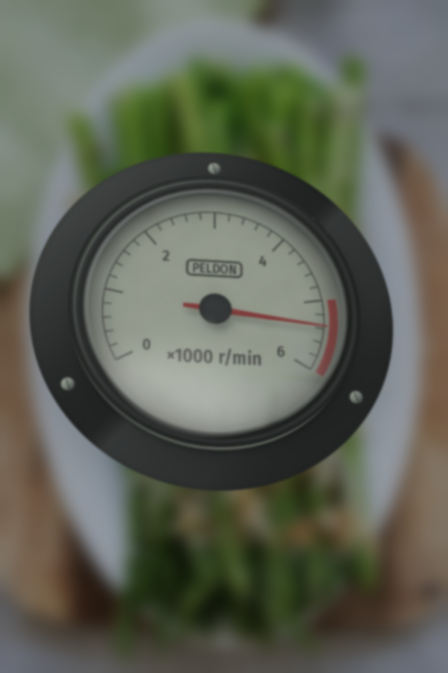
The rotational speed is 5400; rpm
